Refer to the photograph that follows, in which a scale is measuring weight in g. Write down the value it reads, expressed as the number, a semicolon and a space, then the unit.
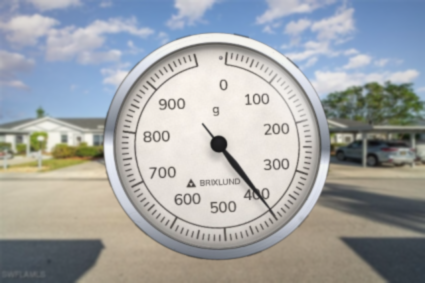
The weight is 400; g
